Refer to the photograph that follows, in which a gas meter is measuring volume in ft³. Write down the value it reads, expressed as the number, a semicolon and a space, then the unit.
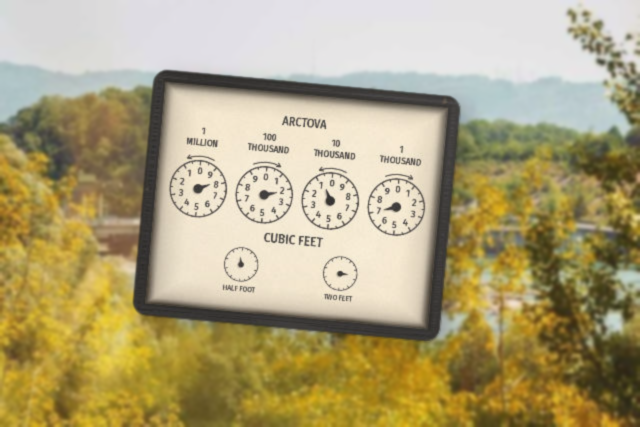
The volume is 820700; ft³
